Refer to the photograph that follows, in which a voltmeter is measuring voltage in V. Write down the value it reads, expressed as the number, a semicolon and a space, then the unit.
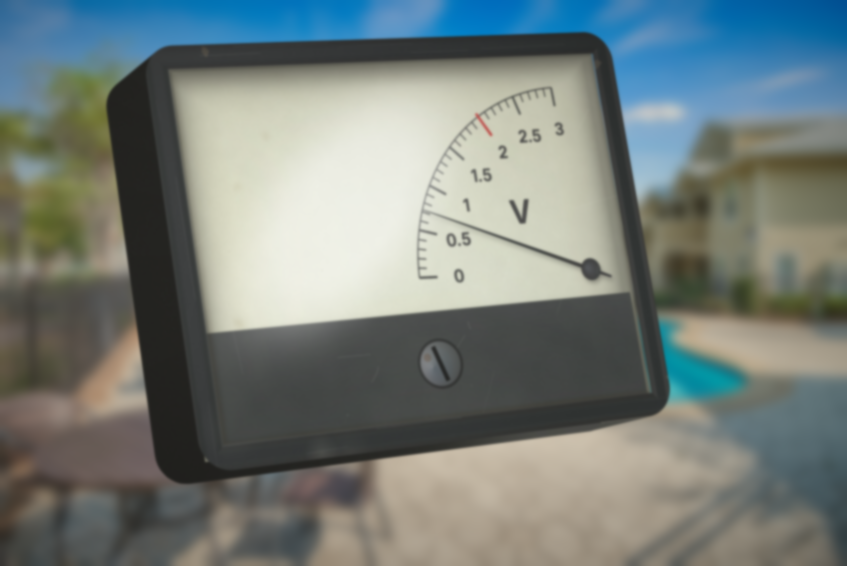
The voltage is 0.7; V
